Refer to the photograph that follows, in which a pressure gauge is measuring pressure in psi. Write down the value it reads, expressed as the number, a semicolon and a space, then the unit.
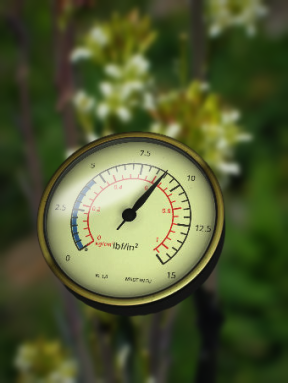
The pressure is 9; psi
